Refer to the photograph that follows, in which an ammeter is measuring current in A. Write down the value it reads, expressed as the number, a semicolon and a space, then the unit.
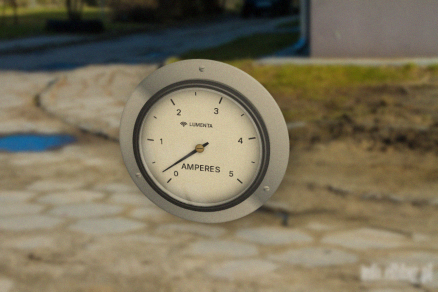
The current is 0.25; A
